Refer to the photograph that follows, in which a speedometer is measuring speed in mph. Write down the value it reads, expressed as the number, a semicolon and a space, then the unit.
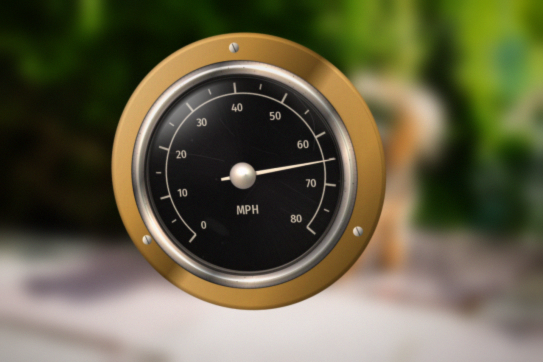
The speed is 65; mph
